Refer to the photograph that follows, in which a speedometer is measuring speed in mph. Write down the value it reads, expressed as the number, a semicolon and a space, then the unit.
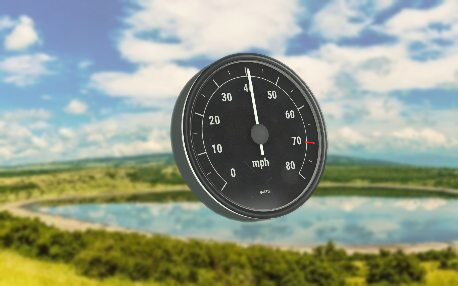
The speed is 40; mph
